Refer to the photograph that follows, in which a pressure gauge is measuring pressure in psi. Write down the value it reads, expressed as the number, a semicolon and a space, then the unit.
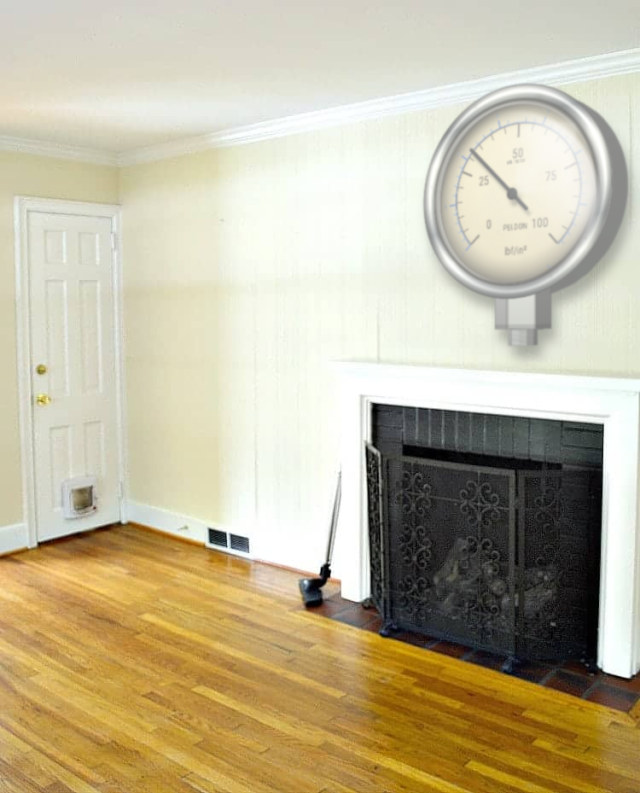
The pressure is 32.5; psi
